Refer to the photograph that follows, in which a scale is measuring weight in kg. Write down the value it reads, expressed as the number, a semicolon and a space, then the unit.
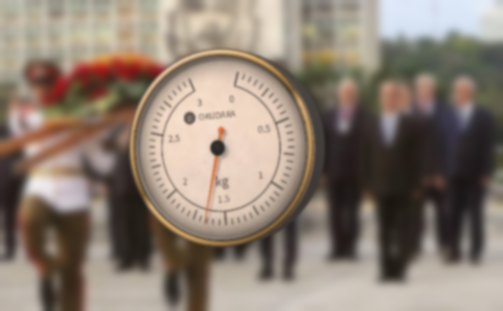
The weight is 1.65; kg
